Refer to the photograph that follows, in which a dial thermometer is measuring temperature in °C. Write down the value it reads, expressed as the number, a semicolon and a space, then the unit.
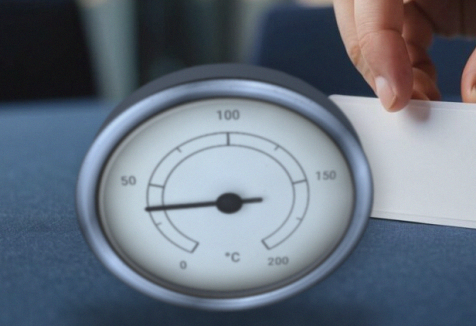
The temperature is 37.5; °C
